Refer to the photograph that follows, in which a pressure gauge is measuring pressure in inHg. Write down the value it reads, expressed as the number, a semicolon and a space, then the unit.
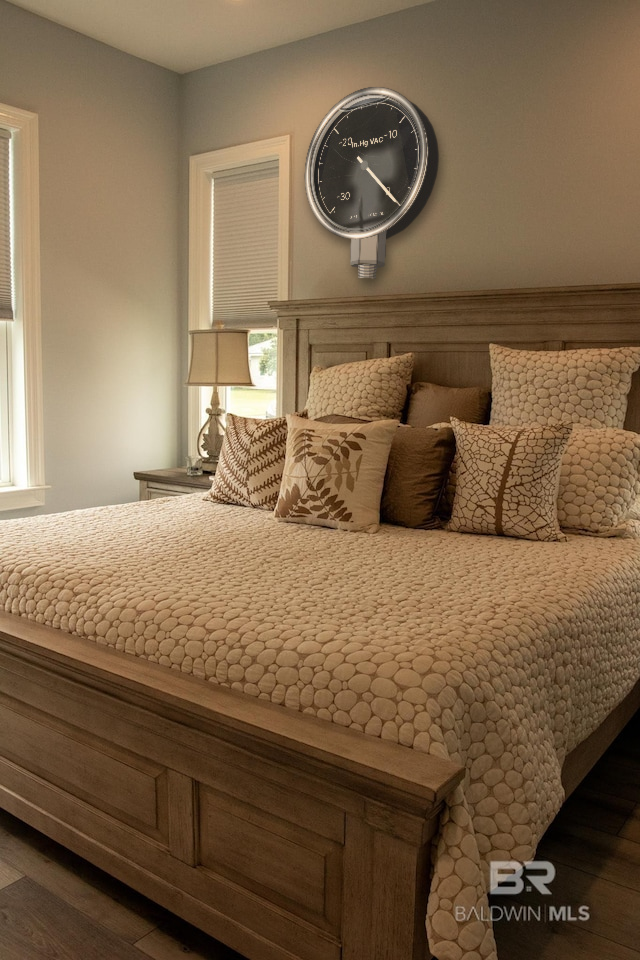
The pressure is 0; inHg
